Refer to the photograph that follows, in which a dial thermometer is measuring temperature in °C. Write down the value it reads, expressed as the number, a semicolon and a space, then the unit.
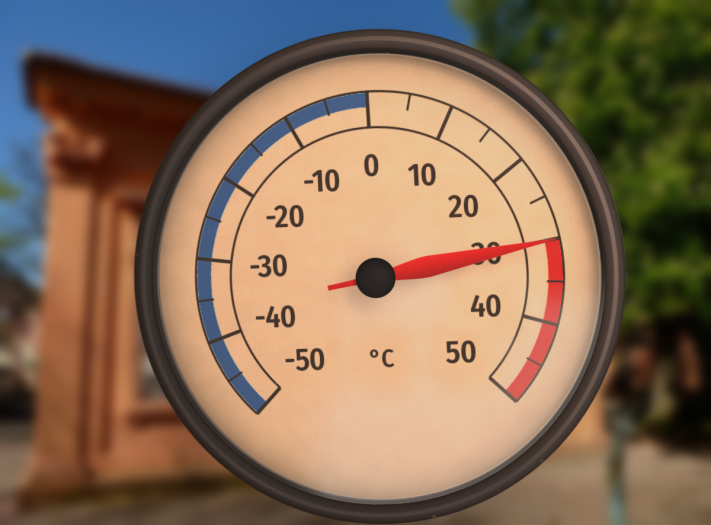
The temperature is 30; °C
